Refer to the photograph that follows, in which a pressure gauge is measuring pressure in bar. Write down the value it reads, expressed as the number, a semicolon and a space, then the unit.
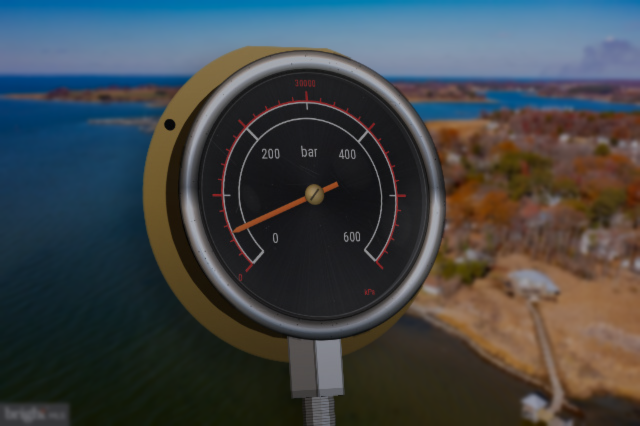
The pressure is 50; bar
